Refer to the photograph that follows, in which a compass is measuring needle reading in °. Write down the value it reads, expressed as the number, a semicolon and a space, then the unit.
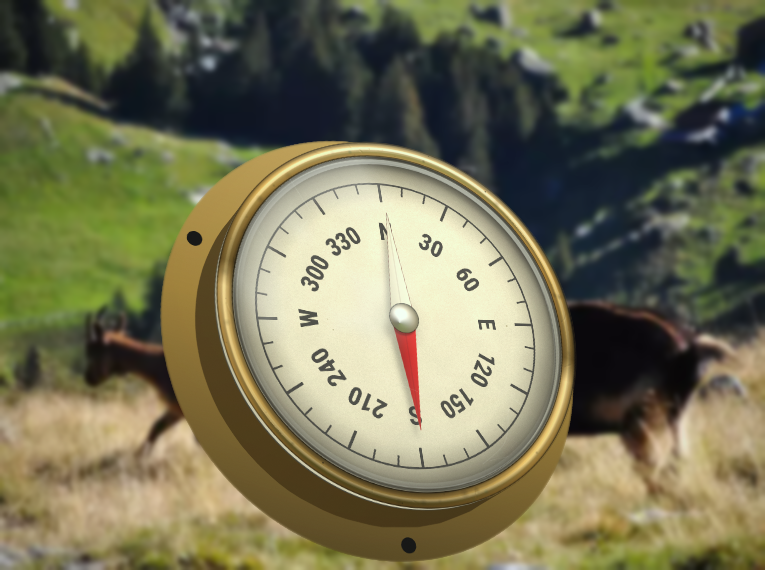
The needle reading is 180; °
